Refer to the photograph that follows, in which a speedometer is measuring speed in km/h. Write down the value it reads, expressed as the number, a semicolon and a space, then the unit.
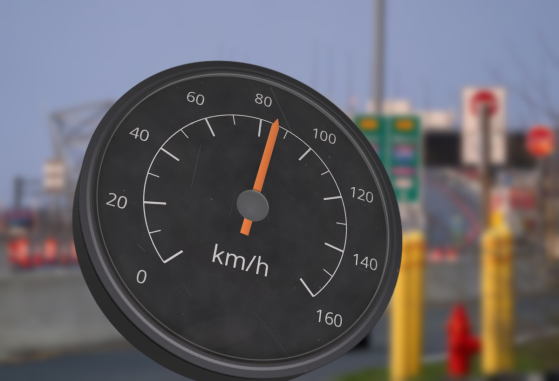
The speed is 85; km/h
